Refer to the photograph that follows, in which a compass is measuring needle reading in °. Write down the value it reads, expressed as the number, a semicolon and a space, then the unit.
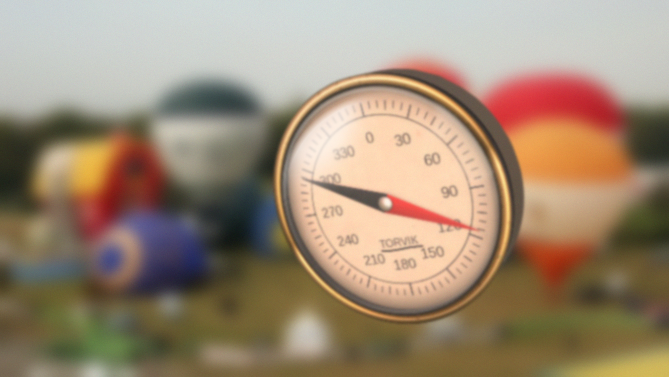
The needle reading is 115; °
